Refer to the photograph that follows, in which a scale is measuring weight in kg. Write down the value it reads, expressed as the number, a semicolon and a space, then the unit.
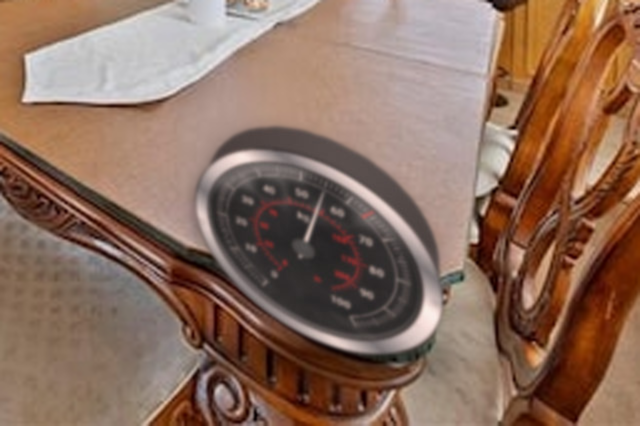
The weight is 55; kg
